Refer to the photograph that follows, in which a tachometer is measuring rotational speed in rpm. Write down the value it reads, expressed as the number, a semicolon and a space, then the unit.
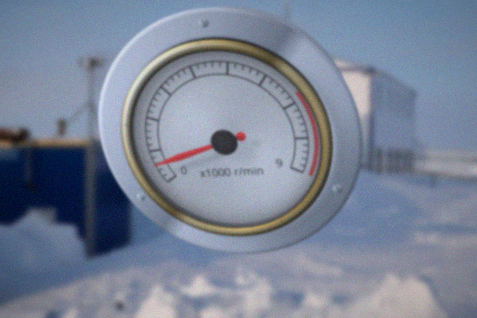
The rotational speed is 600; rpm
